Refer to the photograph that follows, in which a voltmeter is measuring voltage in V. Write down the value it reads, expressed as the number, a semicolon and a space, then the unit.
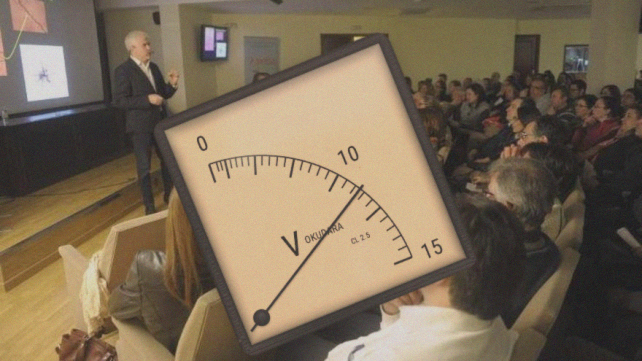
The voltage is 11.25; V
